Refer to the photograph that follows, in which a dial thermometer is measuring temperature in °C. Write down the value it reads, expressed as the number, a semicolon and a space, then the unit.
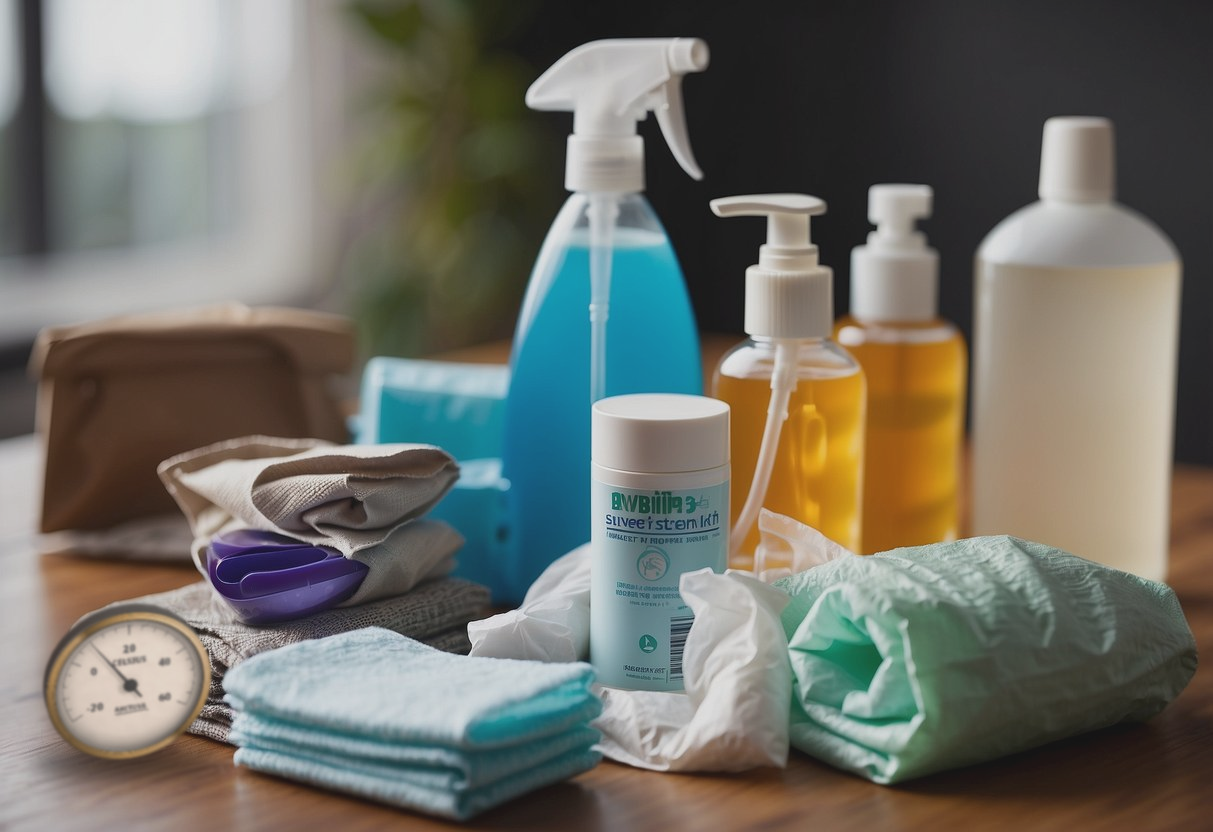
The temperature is 8; °C
